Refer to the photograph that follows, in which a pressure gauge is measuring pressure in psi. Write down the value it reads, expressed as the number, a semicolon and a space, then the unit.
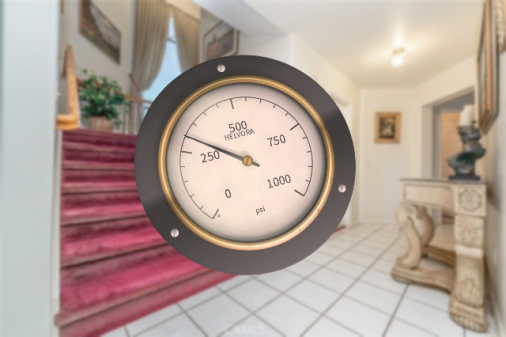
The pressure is 300; psi
